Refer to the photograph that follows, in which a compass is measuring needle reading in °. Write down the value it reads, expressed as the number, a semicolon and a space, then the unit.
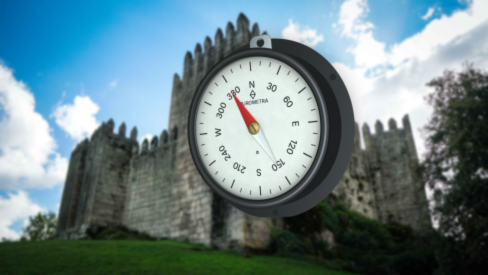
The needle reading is 330; °
